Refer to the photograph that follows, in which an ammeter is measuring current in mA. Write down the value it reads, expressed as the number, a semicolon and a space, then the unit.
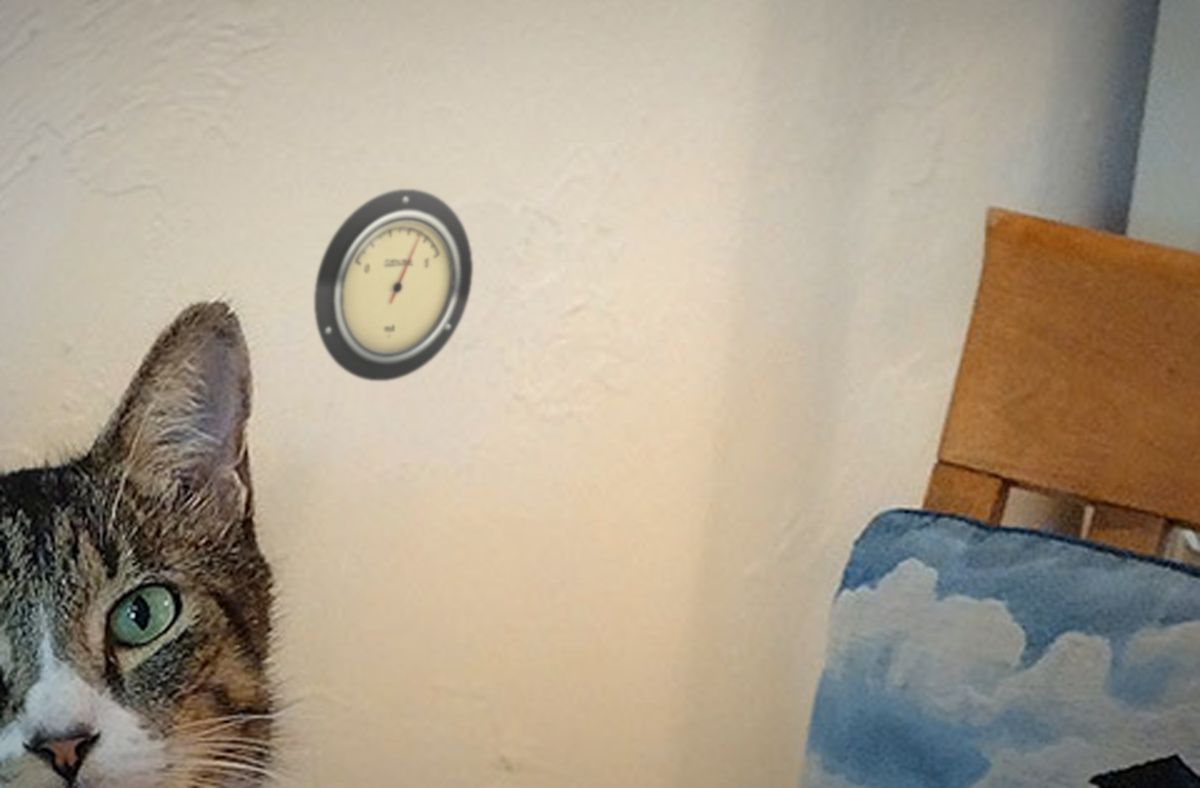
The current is 3.5; mA
